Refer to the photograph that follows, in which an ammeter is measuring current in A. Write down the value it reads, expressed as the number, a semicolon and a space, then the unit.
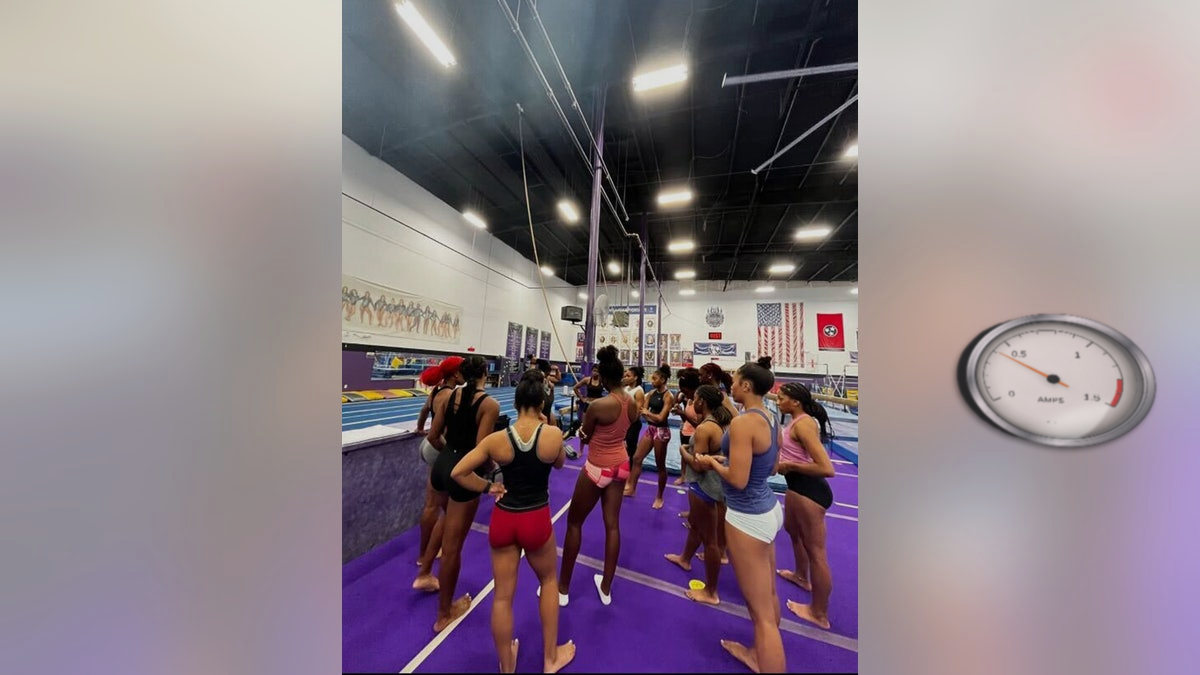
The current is 0.4; A
